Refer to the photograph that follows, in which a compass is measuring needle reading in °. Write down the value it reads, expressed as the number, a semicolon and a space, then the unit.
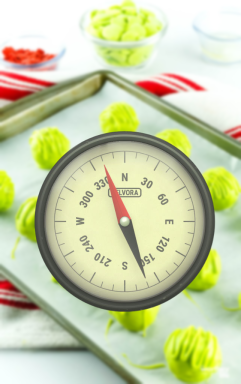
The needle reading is 340; °
